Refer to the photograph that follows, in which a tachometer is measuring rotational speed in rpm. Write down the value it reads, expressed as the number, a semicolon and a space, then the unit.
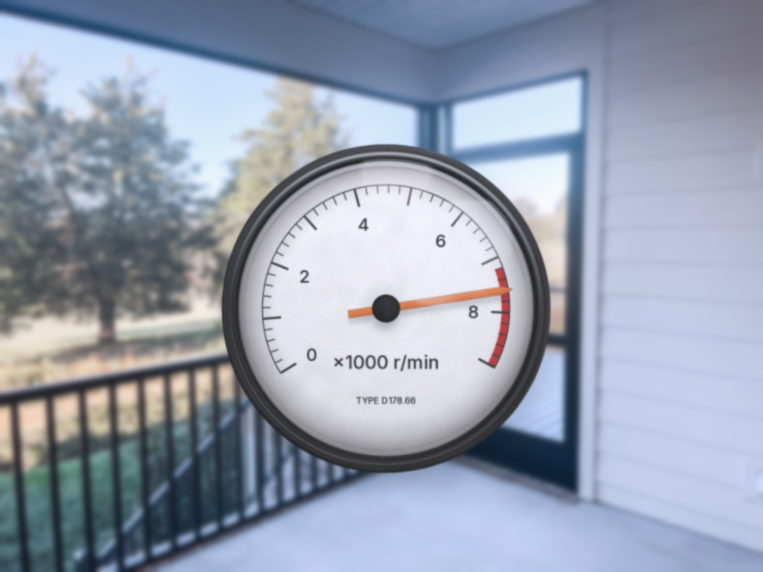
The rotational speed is 7600; rpm
